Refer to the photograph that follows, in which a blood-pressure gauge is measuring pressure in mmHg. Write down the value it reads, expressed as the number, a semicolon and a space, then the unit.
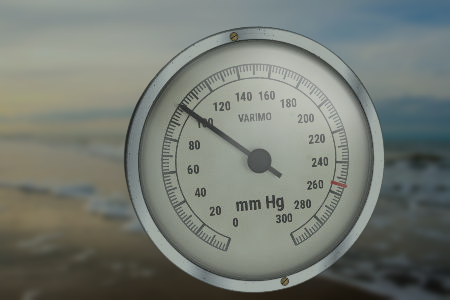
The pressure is 100; mmHg
